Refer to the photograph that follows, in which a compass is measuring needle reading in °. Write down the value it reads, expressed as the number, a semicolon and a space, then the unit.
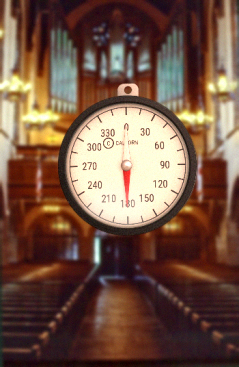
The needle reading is 180; °
